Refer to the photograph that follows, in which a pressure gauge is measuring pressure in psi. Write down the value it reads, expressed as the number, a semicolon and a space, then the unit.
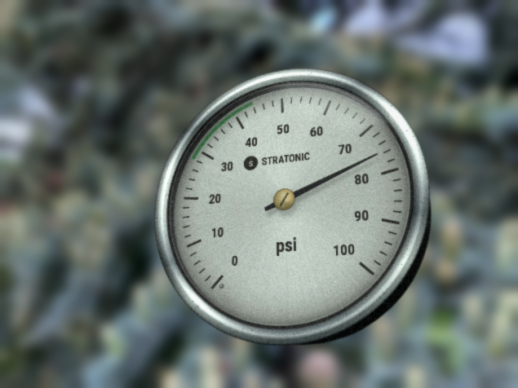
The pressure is 76; psi
